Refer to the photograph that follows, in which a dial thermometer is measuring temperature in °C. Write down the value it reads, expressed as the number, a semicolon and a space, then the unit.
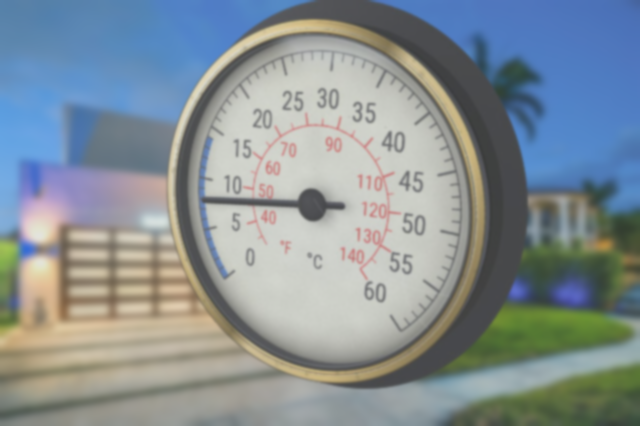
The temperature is 8; °C
